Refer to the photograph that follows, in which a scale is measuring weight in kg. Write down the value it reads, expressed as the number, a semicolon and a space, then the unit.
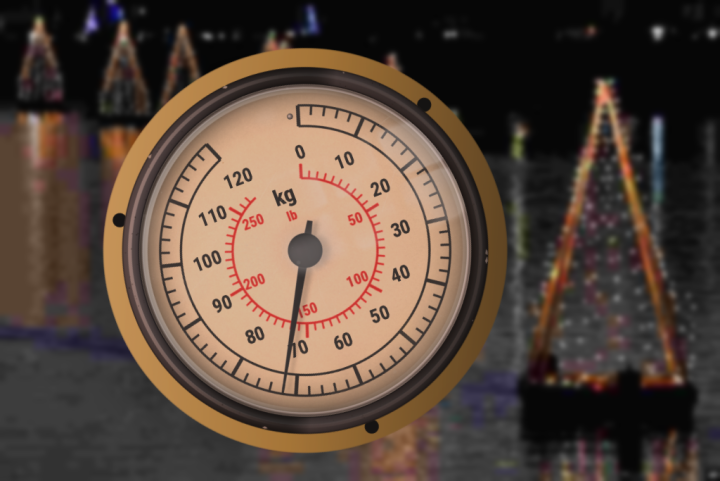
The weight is 72; kg
